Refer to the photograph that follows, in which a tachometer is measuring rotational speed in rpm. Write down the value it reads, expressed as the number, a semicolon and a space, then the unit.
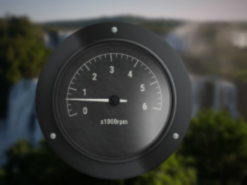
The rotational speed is 600; rpm
